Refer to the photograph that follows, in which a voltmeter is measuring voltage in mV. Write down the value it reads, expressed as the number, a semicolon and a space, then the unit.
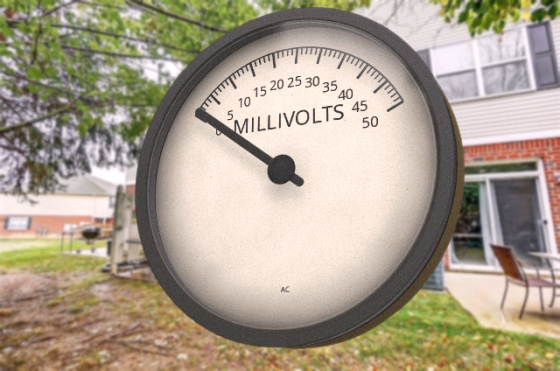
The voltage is 1; mV
